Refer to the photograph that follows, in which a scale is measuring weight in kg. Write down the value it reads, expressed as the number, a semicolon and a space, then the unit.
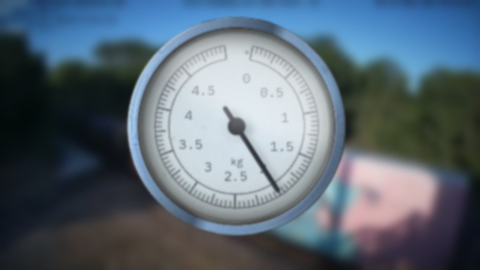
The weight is 2; kg
